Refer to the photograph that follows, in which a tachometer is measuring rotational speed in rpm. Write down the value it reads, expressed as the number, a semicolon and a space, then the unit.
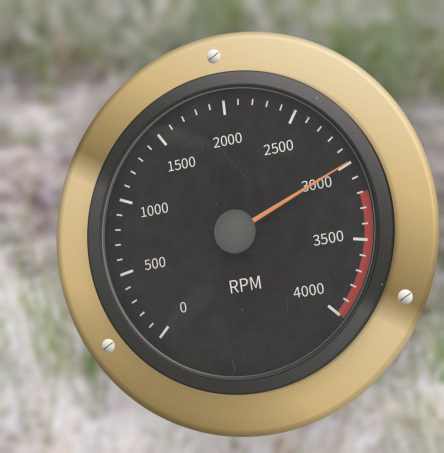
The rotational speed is 3000; rpm
